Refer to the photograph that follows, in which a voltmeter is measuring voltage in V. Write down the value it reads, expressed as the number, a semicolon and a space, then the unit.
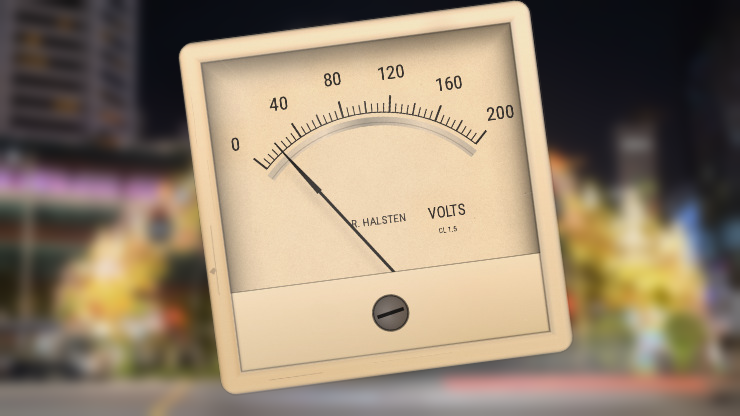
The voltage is 20; V
